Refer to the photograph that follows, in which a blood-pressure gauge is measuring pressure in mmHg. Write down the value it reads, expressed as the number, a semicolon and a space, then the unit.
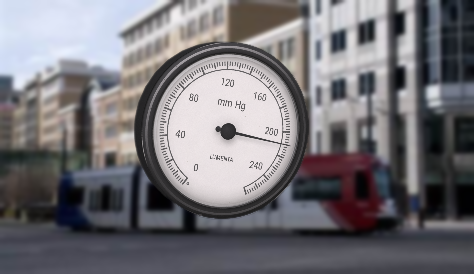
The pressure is 210; mmHg
